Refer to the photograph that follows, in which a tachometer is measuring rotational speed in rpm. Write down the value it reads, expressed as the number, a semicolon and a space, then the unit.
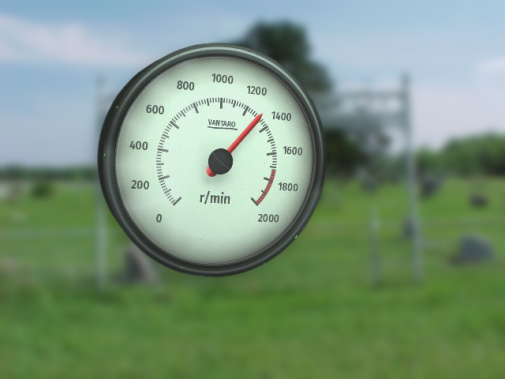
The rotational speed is 1300; rpm
